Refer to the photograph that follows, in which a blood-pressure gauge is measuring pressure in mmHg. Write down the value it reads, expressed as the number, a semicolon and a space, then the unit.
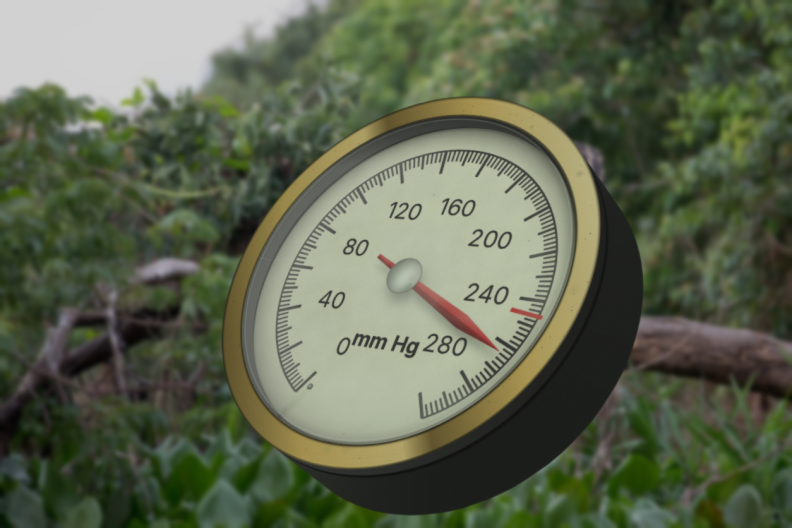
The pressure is 264; mmHg
